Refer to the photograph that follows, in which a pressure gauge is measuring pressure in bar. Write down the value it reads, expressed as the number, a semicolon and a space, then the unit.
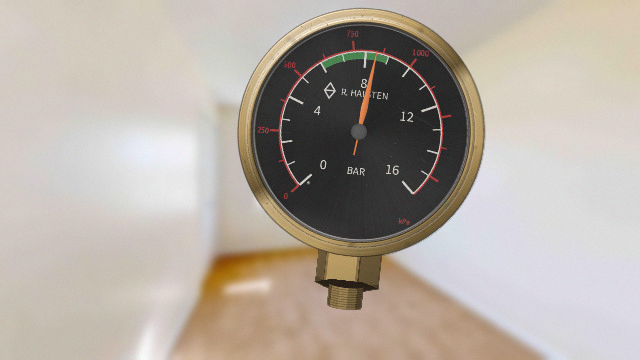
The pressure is 8.5; bar
